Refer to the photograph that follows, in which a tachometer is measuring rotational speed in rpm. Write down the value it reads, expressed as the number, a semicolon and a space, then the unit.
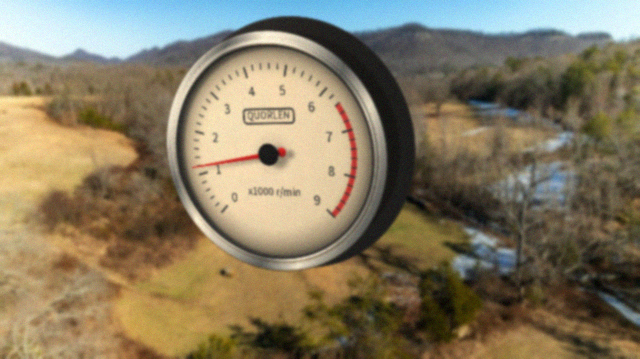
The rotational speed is 1200; rpm
